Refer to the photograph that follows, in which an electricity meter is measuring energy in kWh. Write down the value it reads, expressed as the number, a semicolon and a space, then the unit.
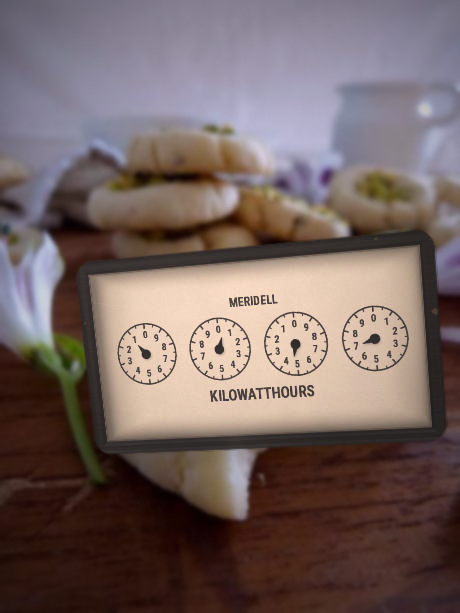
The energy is 1047; kWh
